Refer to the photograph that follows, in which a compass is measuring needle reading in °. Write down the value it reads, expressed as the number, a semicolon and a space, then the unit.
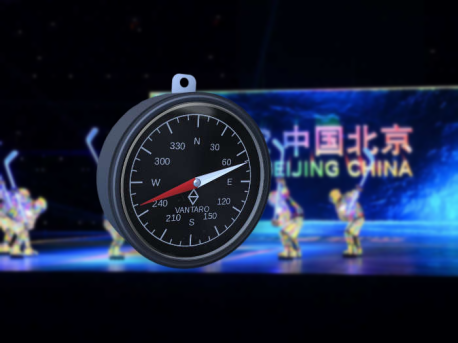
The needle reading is 250; °
